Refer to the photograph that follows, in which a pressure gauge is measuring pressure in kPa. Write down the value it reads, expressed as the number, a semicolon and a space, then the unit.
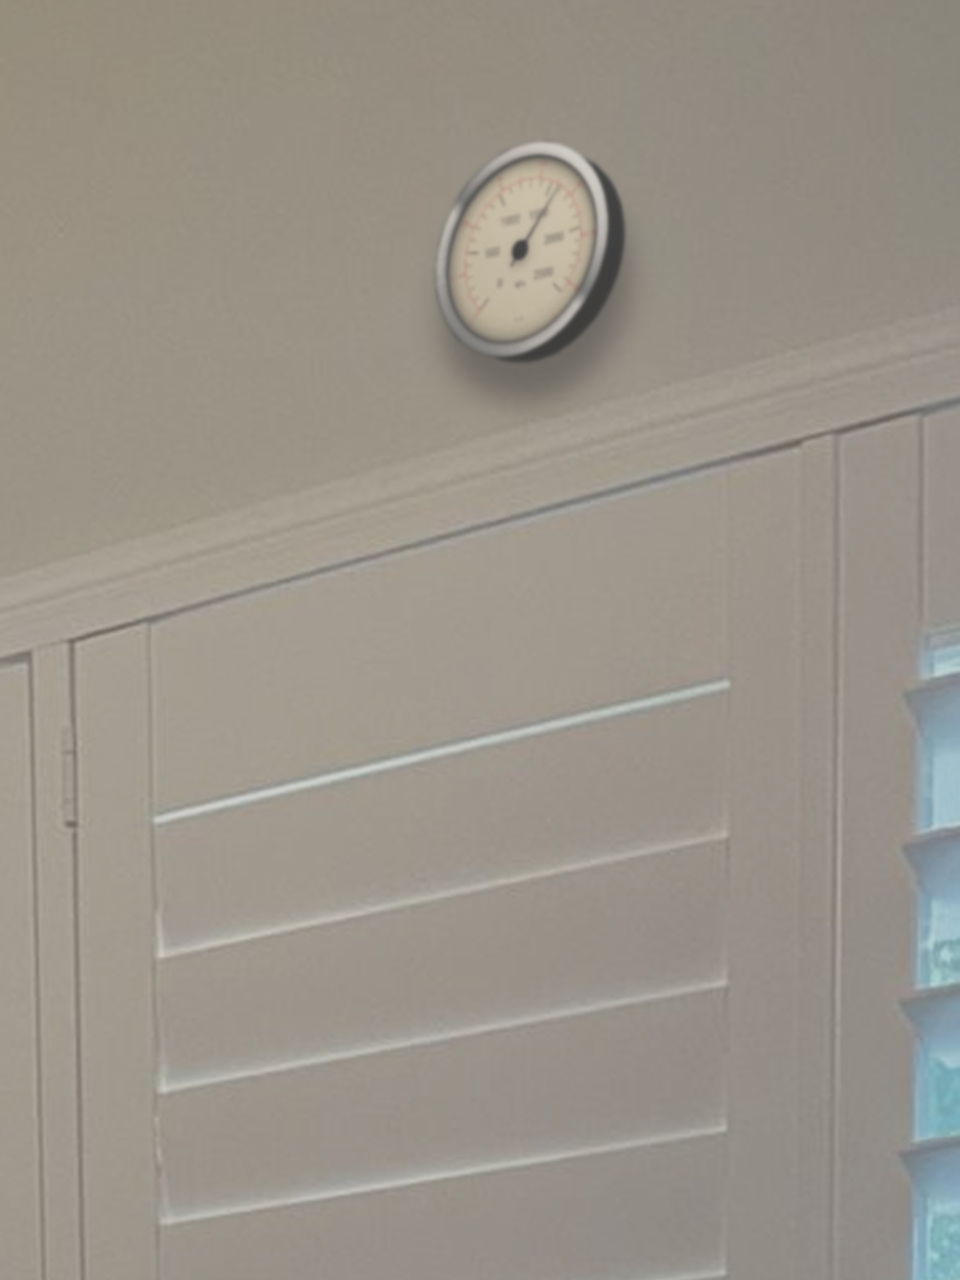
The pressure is 1600; kPa
